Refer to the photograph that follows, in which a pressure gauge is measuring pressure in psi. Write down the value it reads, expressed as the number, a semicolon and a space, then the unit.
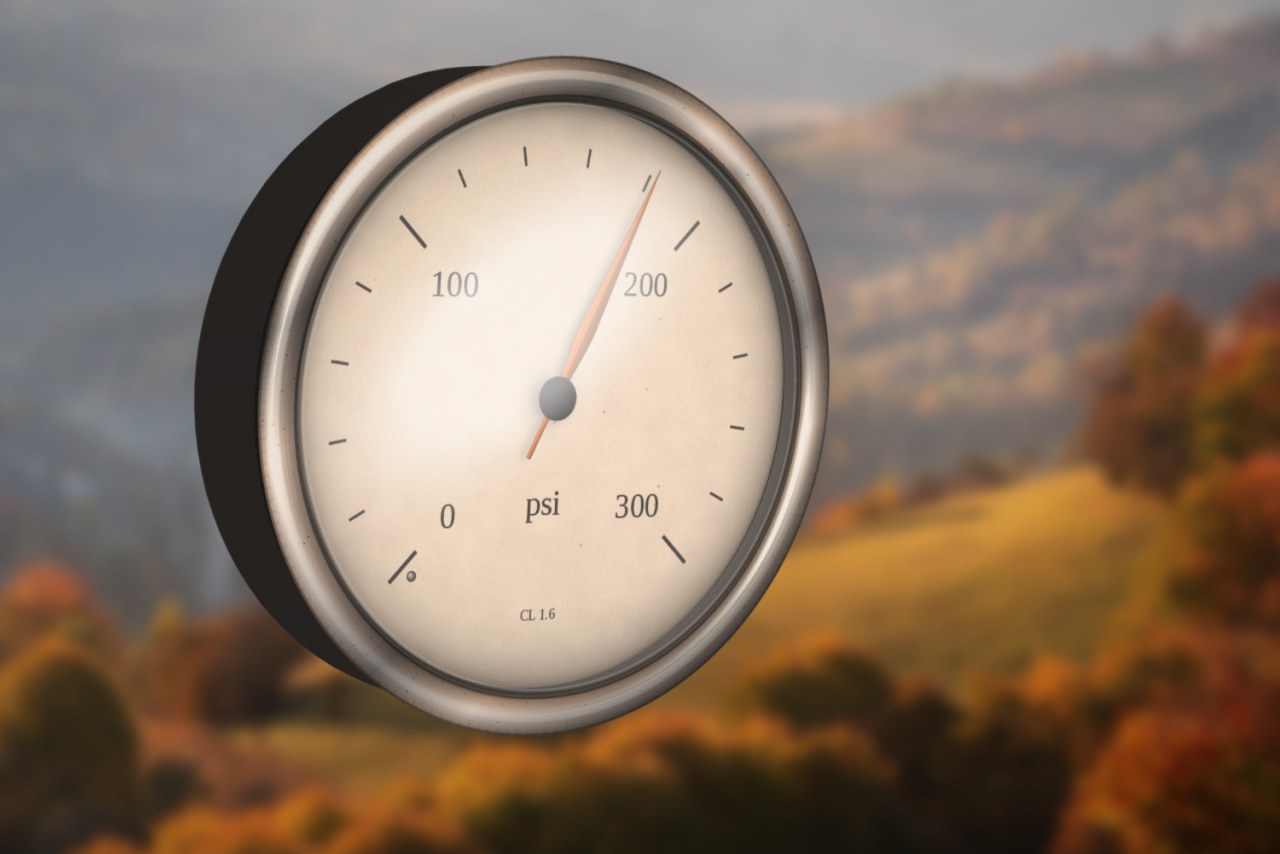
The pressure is 180; psi
